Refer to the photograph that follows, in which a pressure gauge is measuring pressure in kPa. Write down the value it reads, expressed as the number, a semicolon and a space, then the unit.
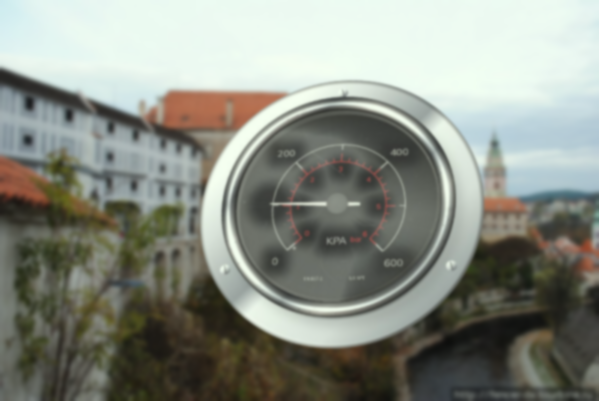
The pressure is 100; kPa
